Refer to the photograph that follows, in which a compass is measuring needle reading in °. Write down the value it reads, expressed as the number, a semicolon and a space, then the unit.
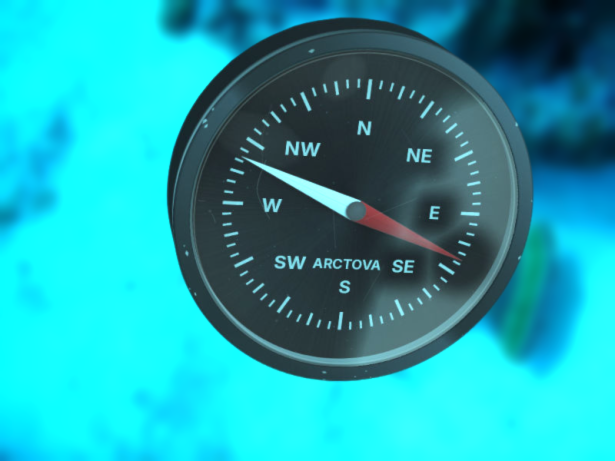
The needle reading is 112.5; °
